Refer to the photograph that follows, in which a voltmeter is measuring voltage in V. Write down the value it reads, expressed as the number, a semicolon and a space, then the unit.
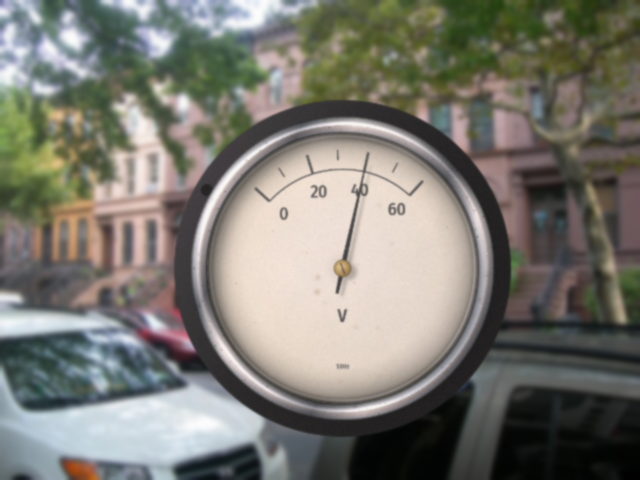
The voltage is 40; V
